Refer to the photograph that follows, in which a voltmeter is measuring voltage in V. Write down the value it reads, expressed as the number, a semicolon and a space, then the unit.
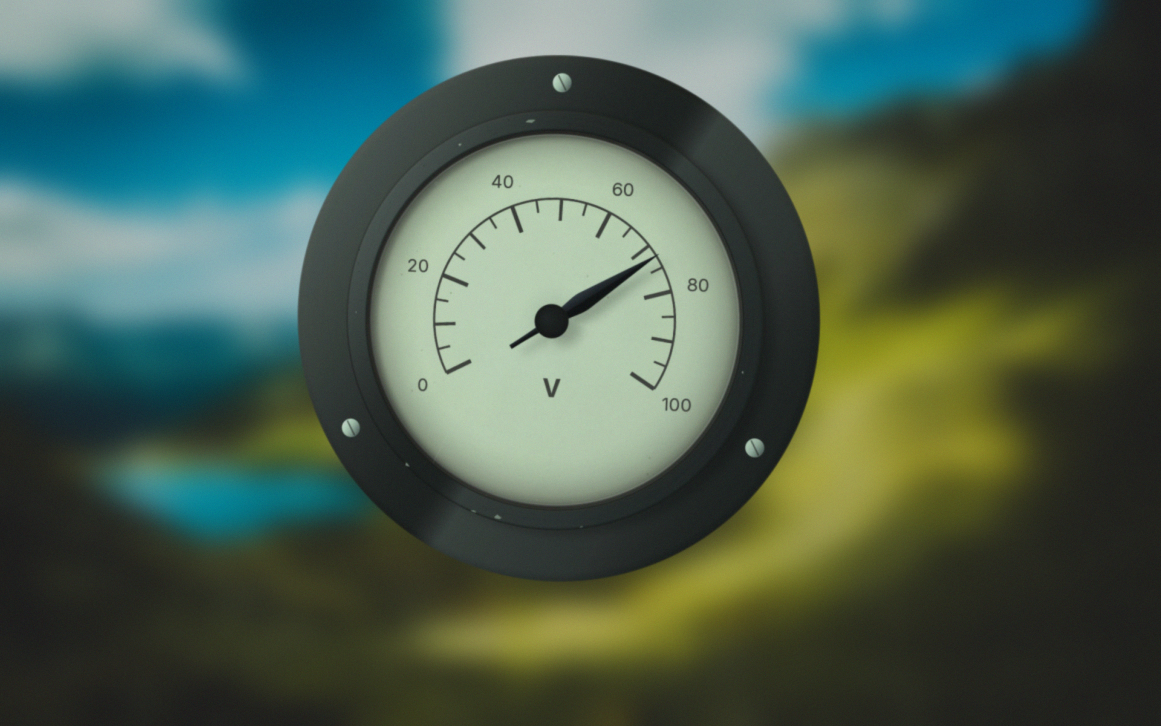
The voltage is 72.5; V
